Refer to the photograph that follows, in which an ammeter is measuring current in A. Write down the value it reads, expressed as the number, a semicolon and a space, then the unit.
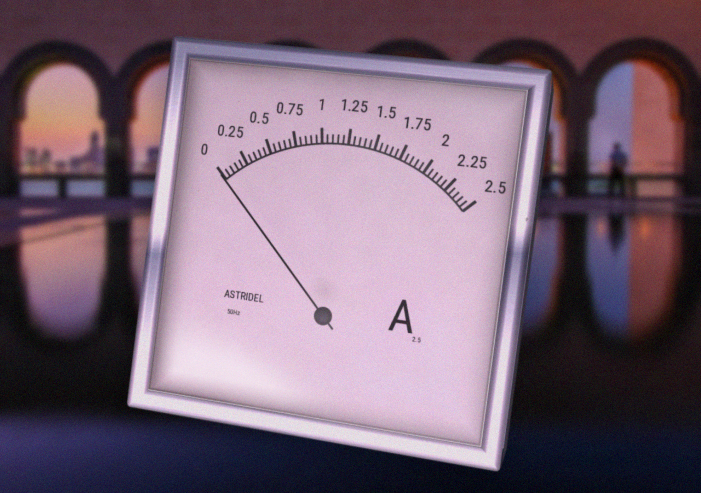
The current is 0; A
